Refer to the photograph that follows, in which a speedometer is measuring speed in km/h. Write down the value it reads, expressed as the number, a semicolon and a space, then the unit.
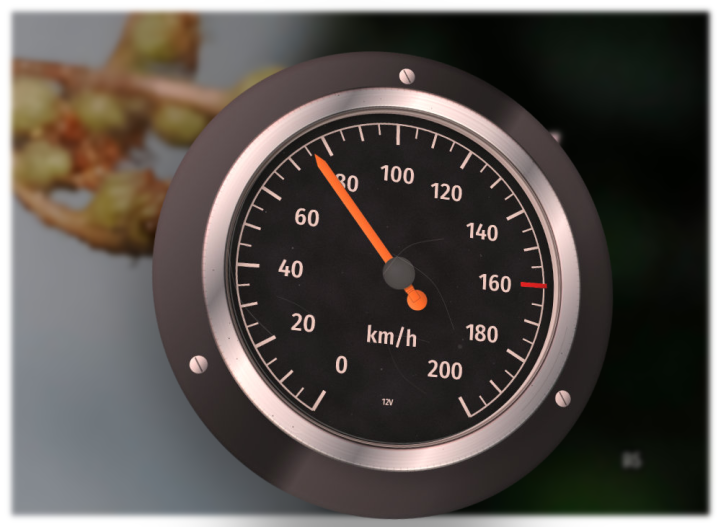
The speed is 75; km/h
